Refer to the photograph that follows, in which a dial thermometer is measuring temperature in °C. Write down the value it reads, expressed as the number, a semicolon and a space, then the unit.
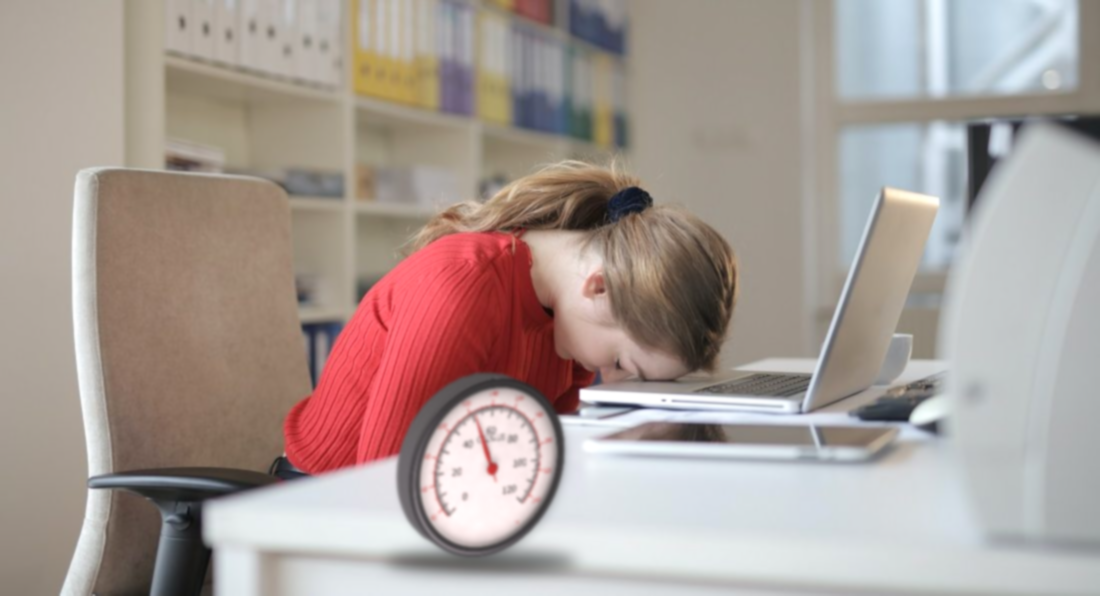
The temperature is 50; °C
